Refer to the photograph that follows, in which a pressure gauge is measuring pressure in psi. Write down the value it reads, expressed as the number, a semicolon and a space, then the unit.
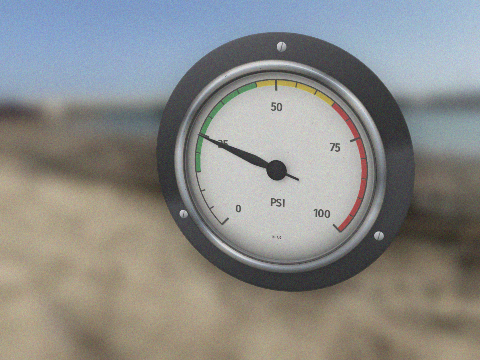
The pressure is 25; psi
